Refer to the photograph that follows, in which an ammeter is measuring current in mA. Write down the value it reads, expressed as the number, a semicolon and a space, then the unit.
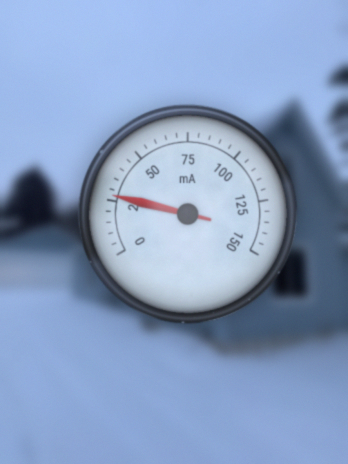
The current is 27.5; mA
